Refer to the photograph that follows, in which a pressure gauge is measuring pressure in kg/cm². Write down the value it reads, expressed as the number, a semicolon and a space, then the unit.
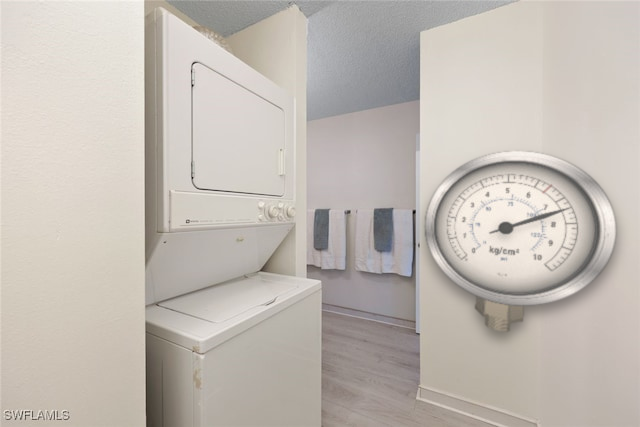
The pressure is 7.4; kg/cm²
